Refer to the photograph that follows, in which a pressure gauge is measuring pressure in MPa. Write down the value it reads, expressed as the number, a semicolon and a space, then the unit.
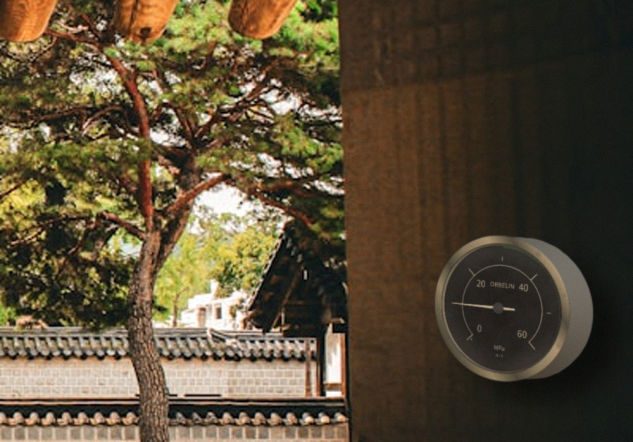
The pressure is 10; MPa
